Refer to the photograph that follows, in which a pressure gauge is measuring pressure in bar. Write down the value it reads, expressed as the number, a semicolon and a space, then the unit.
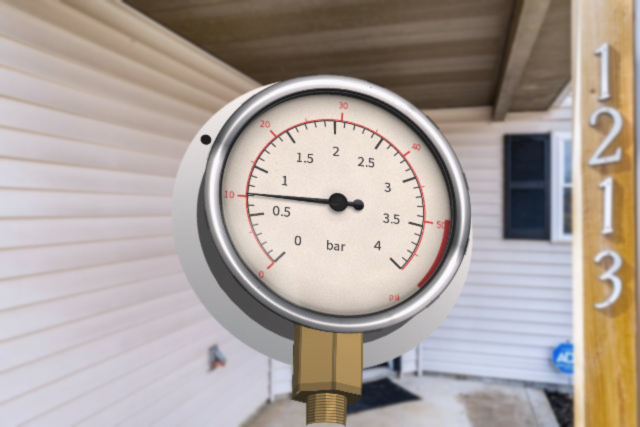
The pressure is 0.7; bar
